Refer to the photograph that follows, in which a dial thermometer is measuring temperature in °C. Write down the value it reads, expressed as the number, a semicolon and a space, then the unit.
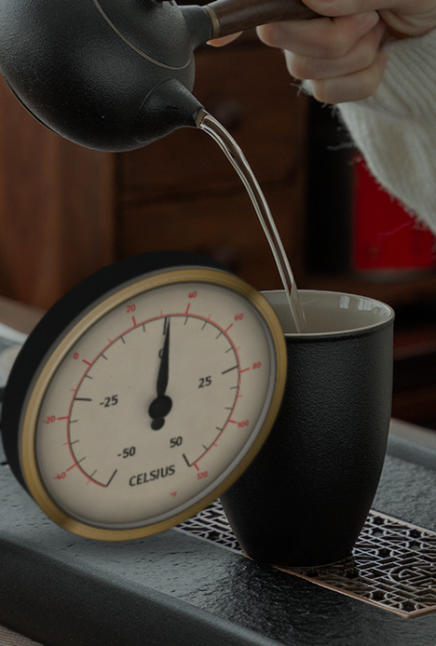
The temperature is 0; °C
